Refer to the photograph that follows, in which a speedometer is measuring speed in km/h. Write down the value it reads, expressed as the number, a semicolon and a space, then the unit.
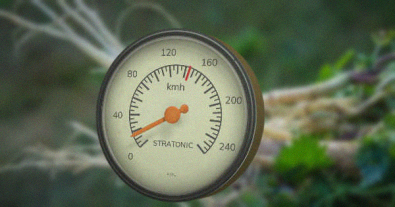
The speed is 15; km/h
